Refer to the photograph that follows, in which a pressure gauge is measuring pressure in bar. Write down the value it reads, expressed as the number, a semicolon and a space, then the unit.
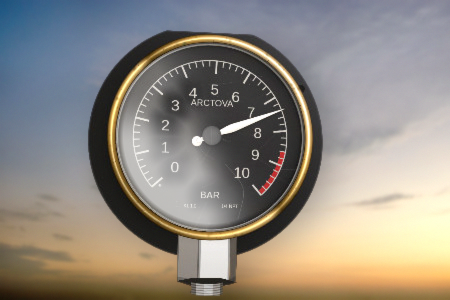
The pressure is 7.4; bar
